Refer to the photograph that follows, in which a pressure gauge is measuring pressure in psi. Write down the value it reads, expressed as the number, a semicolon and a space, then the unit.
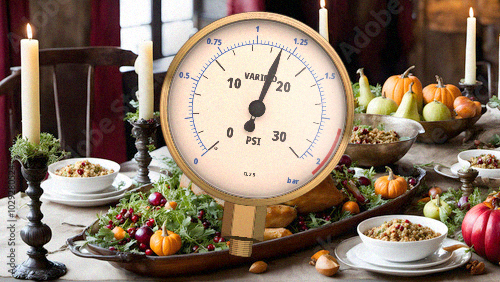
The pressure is 17; psi
